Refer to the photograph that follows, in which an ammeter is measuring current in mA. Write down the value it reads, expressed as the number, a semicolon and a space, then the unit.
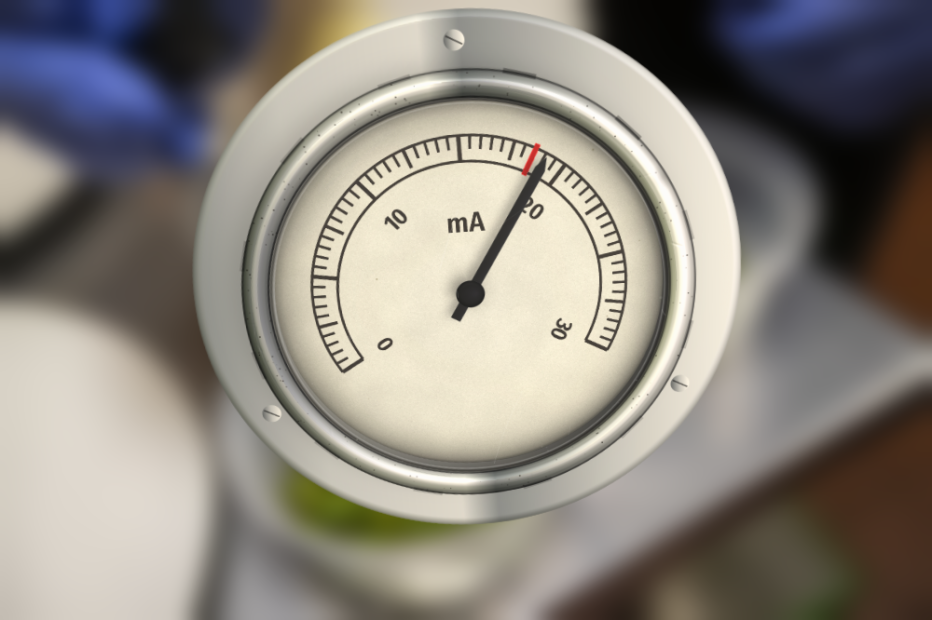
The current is 19; mA
